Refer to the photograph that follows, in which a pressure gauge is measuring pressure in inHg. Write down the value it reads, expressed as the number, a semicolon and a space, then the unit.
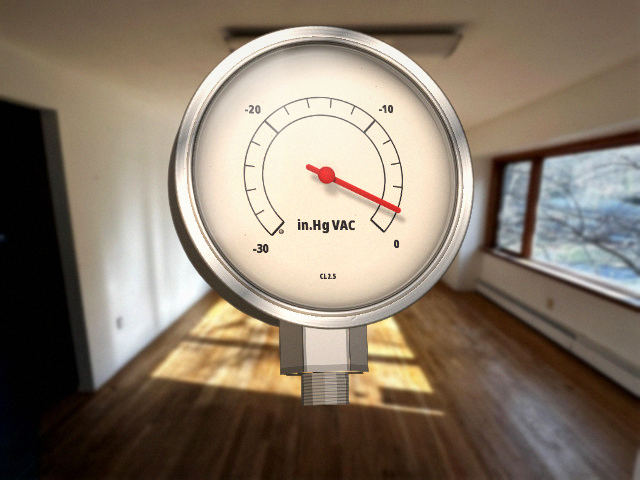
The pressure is -2; inHg
